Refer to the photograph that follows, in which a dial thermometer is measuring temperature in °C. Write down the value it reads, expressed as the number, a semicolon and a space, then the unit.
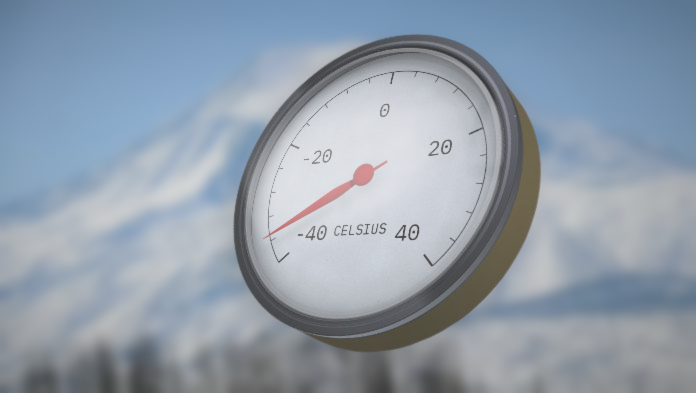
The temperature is -36; °C
